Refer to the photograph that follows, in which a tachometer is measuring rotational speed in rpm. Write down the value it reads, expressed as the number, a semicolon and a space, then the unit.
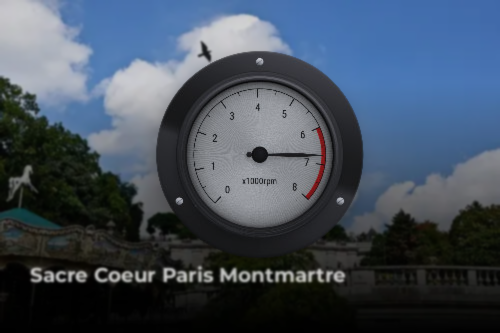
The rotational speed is 6750; rpm
